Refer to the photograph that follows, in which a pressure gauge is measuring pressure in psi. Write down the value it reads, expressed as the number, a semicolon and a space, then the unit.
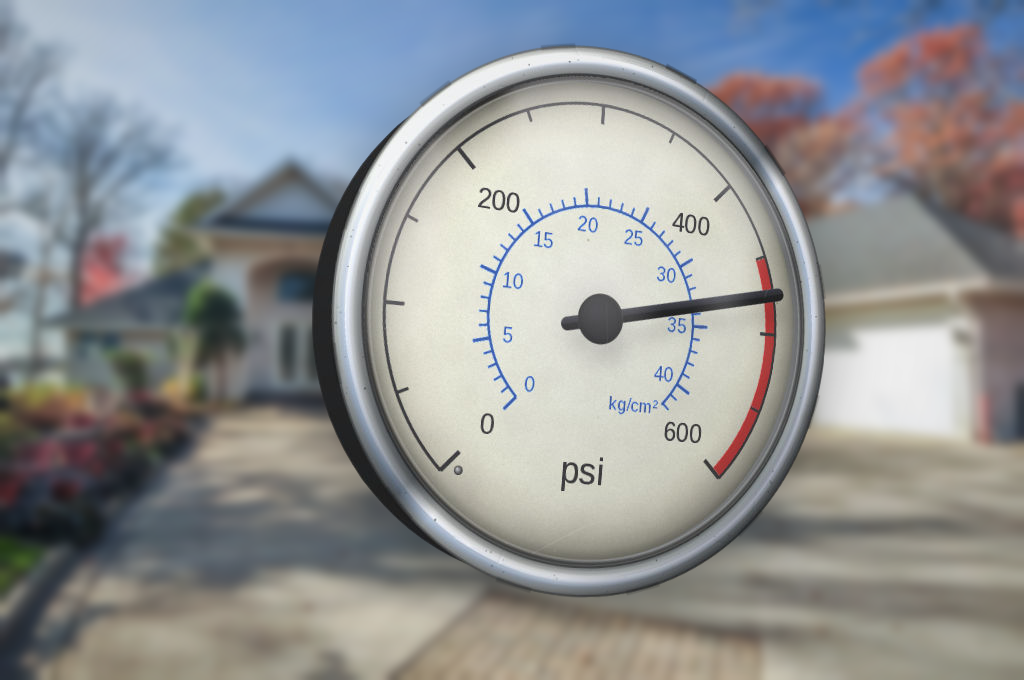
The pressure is 475; psi
